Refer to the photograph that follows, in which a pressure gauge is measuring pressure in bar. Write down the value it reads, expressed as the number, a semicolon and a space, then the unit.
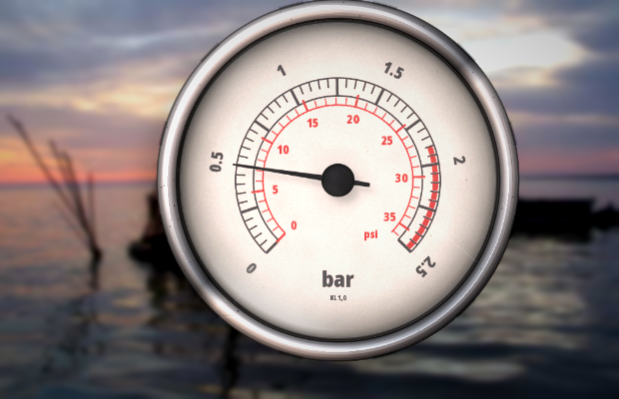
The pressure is 0.5; bar
